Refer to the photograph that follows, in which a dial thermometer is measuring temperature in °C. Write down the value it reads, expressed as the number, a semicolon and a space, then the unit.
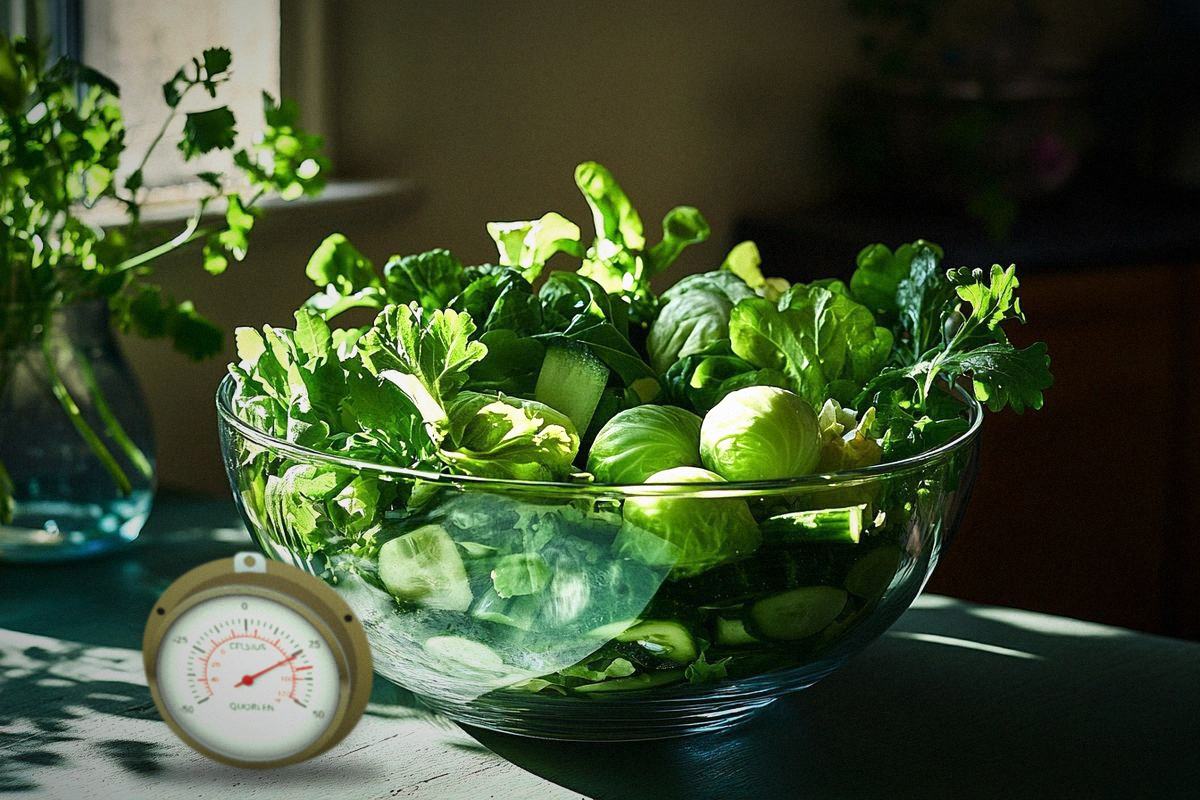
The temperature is 25; °C
